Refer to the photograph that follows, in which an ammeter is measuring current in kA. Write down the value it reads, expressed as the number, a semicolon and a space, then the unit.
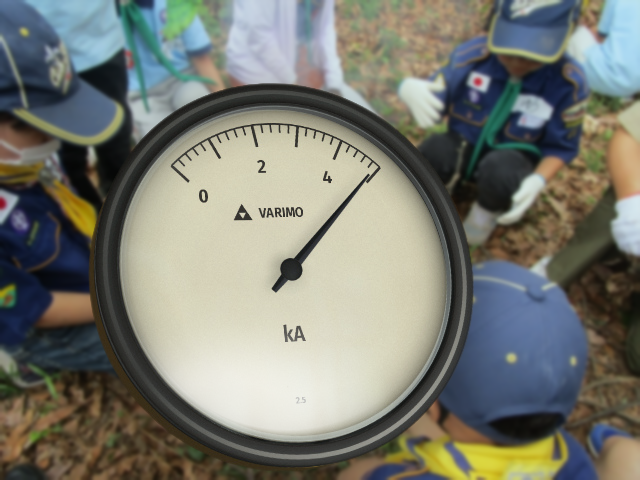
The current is 4.9; kA
